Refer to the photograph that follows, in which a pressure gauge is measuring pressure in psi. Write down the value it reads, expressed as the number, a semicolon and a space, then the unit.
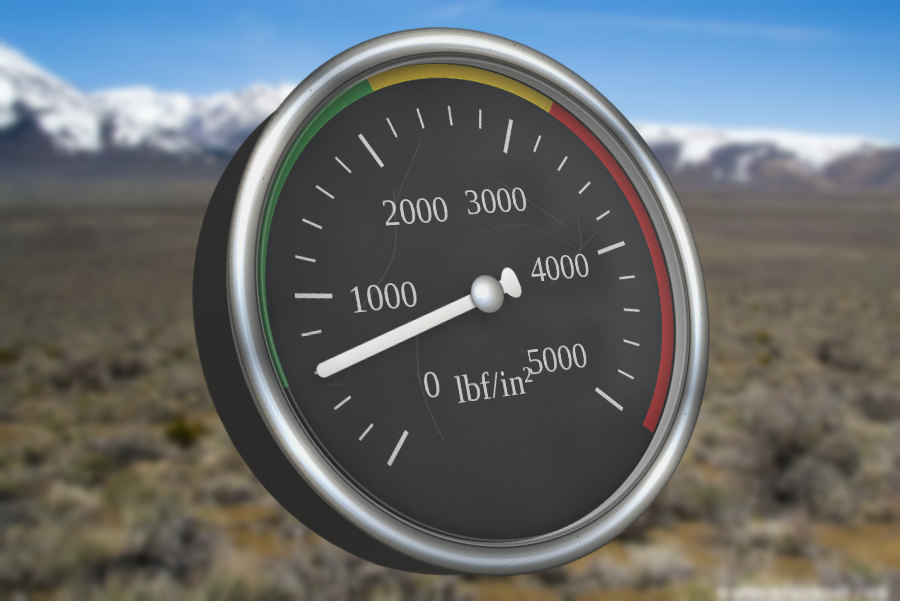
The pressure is 600; psi
